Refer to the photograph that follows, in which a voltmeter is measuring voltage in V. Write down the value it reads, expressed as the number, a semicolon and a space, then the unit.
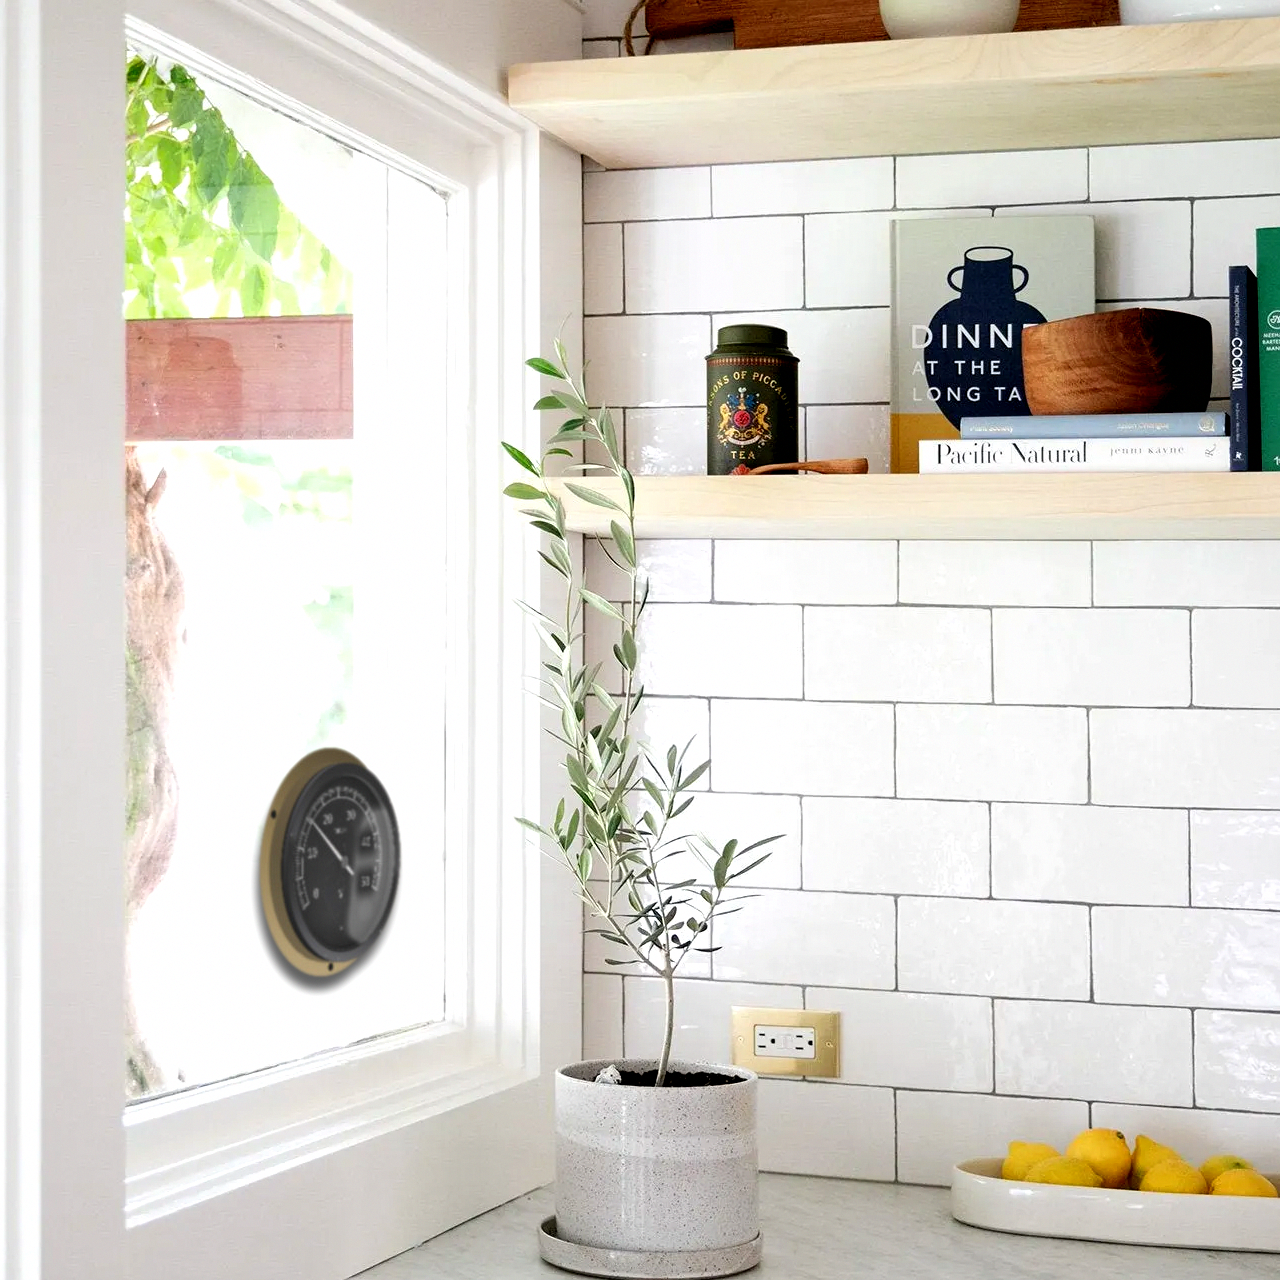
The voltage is 15; V
